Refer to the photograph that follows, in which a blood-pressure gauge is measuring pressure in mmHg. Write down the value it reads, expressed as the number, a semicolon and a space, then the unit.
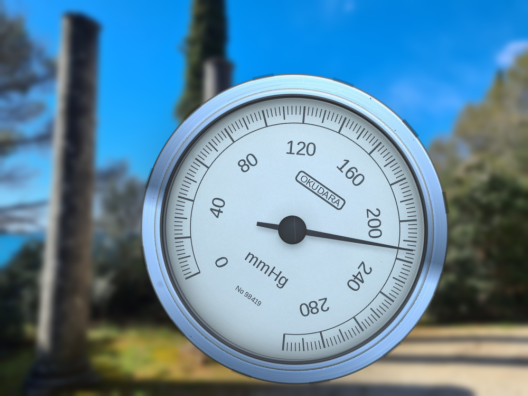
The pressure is 214; mmHg
